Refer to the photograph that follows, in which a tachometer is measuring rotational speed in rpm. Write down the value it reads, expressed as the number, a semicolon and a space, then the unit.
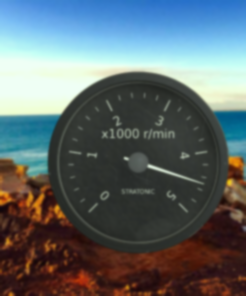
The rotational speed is 4500; rpm
